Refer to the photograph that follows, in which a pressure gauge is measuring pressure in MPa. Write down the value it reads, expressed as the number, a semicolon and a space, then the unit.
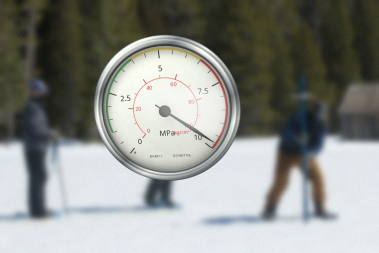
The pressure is 9.75; MPa
